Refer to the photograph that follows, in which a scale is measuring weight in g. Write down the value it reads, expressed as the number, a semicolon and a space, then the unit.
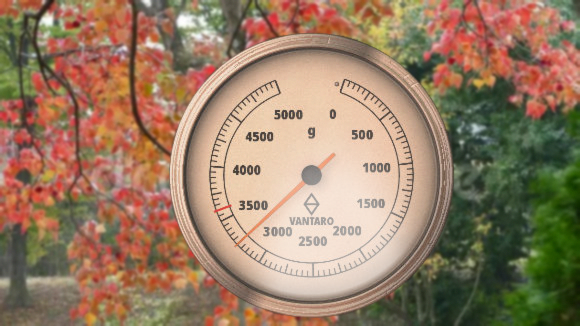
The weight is 3250; g
